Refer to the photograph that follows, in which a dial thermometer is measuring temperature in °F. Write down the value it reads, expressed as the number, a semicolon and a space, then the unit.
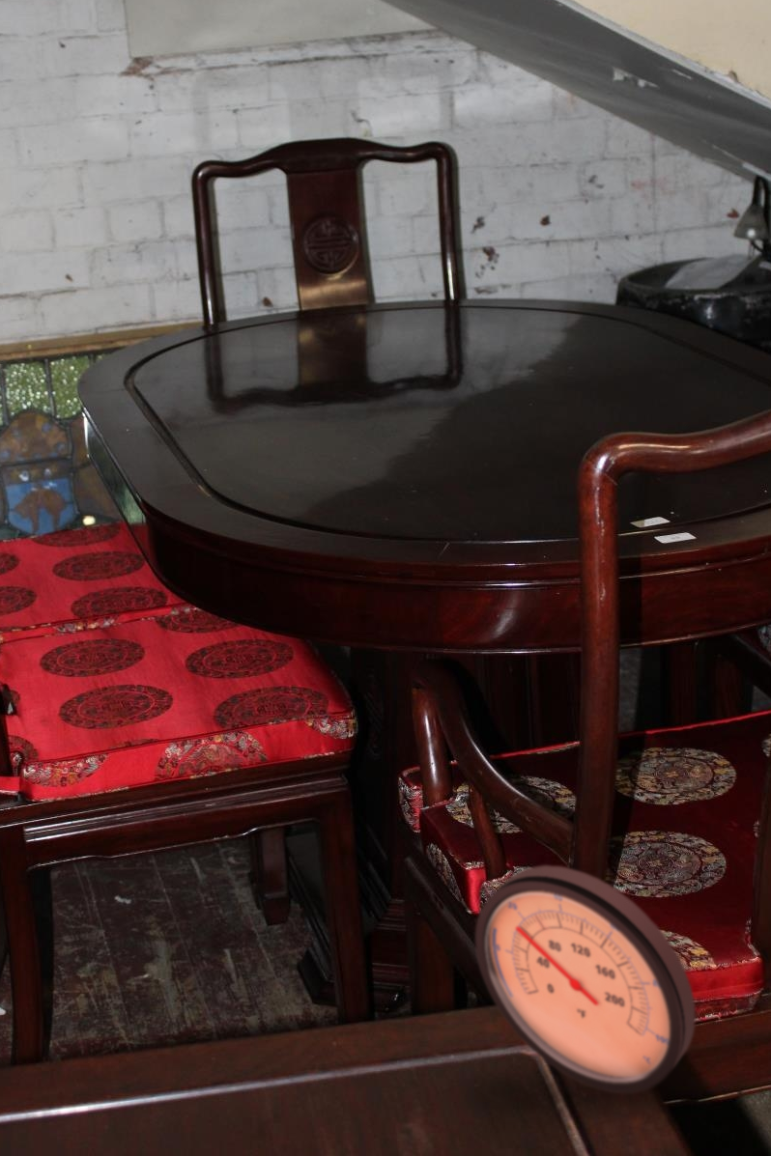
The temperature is 60; °F
